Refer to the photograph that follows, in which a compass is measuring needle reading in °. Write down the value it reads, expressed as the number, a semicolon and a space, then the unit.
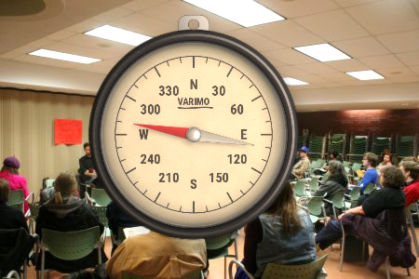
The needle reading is 280; °
